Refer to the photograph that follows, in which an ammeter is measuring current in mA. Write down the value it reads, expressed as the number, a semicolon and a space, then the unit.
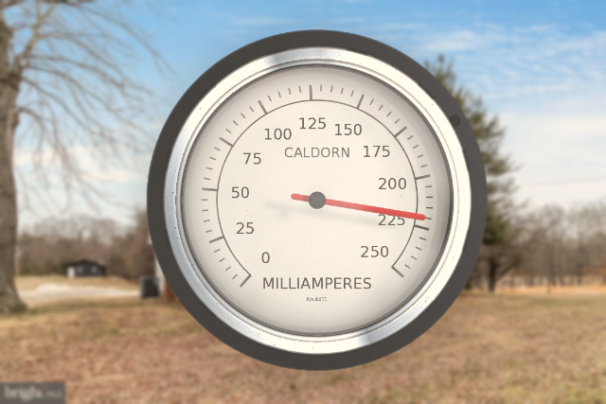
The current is 220; mA
